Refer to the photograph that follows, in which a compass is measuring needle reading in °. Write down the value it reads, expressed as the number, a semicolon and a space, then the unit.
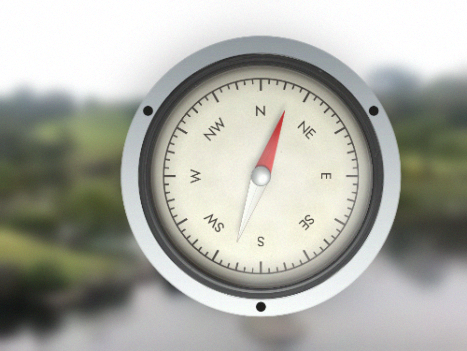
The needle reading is 20; °
